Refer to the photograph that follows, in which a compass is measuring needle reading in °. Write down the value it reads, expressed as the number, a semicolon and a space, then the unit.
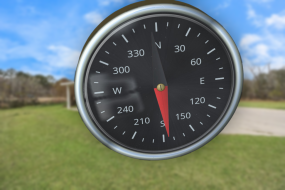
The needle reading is 175; °
